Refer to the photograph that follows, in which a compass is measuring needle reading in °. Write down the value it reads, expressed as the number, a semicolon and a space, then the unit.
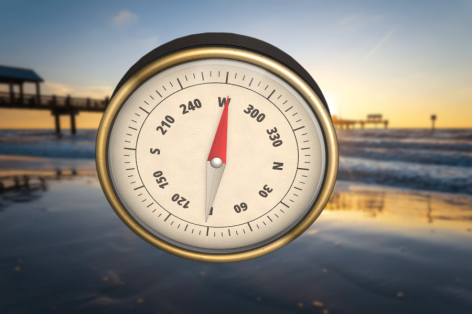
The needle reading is 272.5; °
